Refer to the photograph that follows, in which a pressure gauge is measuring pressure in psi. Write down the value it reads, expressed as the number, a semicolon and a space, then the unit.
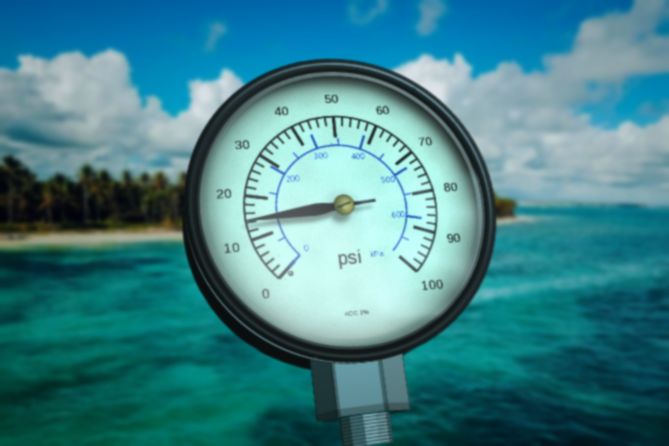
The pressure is 14; psi
